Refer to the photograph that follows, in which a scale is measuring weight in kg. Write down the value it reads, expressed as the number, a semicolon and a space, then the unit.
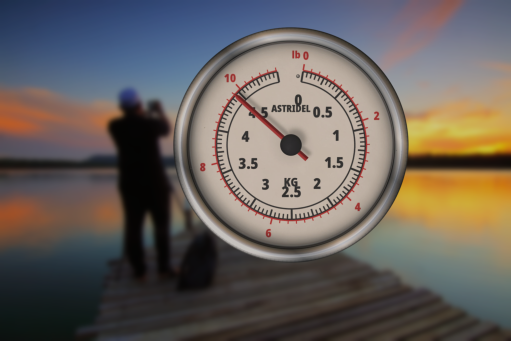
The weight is 4.45; kg
